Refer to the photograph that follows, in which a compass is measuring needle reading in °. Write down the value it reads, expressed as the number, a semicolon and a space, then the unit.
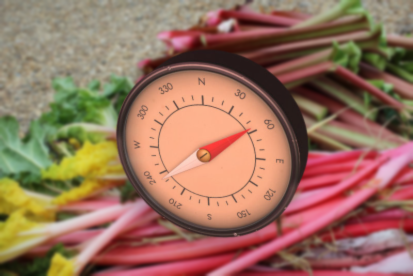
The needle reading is 55; °
